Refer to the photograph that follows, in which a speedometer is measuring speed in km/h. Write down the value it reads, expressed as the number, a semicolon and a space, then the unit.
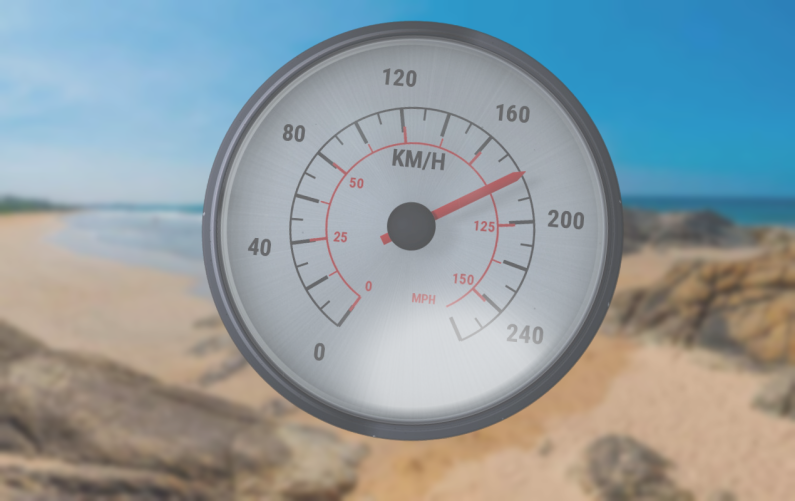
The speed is 180; km/h
